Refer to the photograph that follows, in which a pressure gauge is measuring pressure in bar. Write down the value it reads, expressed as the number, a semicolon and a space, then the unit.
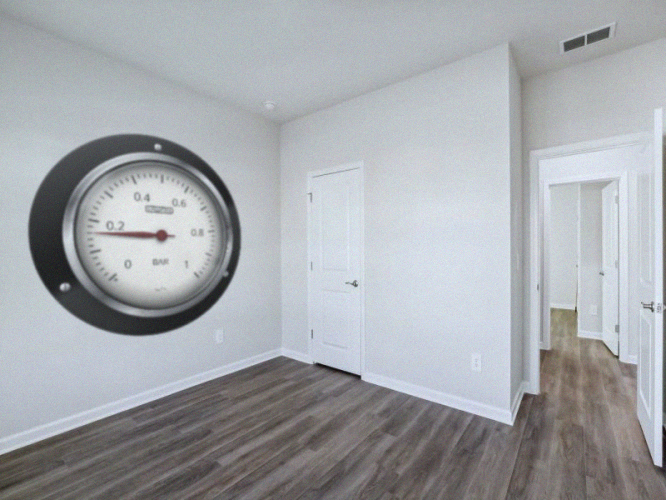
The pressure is 0.16; bar
